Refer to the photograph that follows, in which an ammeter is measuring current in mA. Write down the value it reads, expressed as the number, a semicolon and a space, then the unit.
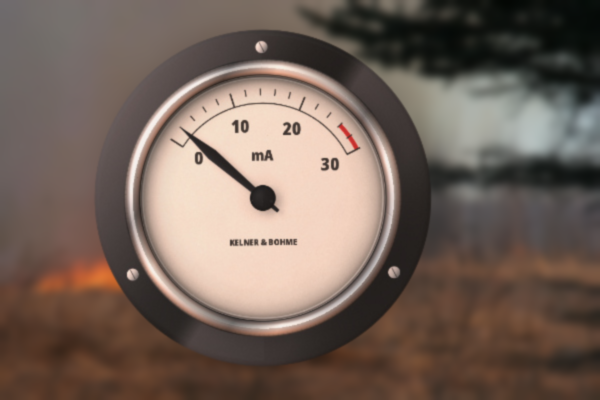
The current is 2; mA
